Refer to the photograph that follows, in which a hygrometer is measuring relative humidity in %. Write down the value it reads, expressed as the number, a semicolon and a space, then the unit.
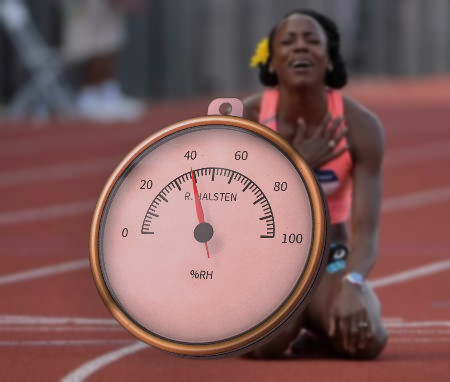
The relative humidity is 40; %
